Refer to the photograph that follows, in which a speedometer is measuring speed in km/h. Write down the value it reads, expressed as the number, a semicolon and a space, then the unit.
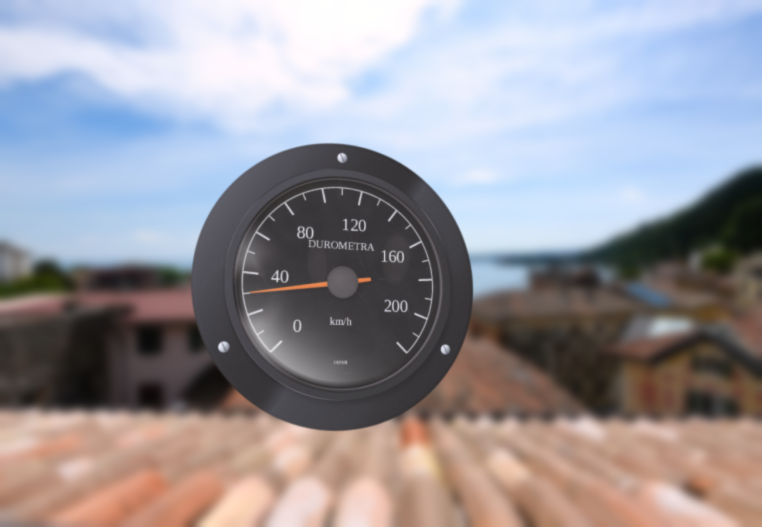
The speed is 30; km/h
